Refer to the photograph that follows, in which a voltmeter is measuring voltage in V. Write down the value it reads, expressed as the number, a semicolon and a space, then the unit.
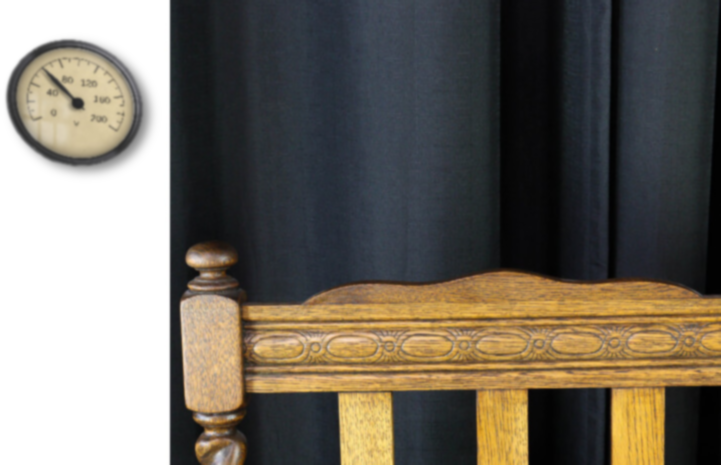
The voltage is 60; V
